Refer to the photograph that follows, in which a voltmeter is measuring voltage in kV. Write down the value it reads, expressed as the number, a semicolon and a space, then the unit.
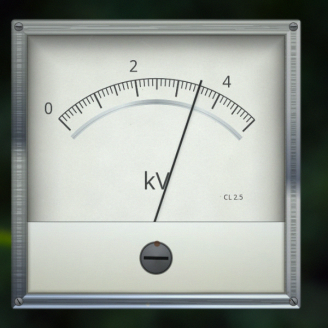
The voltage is 3.5; kV
